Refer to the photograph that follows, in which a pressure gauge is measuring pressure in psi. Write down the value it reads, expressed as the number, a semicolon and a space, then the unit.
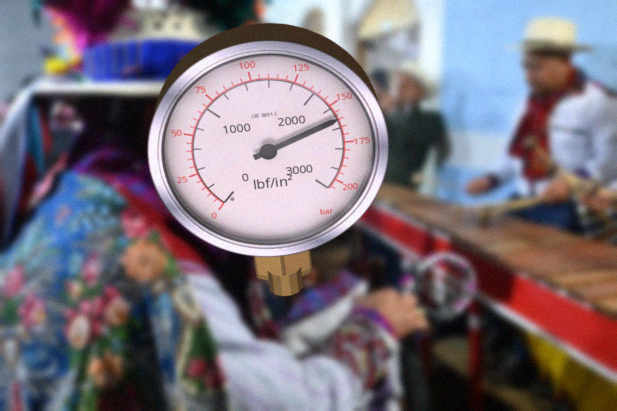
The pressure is 2300; psi
